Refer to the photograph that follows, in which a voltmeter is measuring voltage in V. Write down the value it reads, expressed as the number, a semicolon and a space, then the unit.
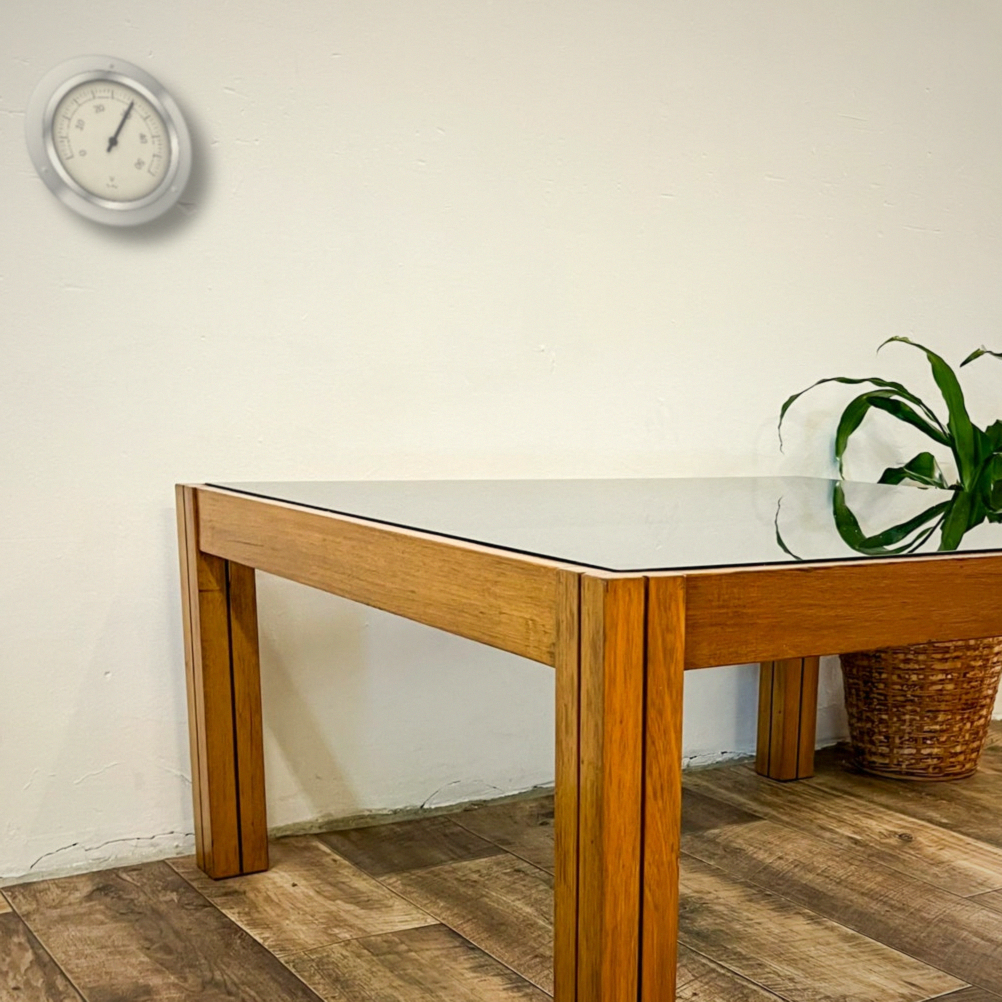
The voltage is 30; V
